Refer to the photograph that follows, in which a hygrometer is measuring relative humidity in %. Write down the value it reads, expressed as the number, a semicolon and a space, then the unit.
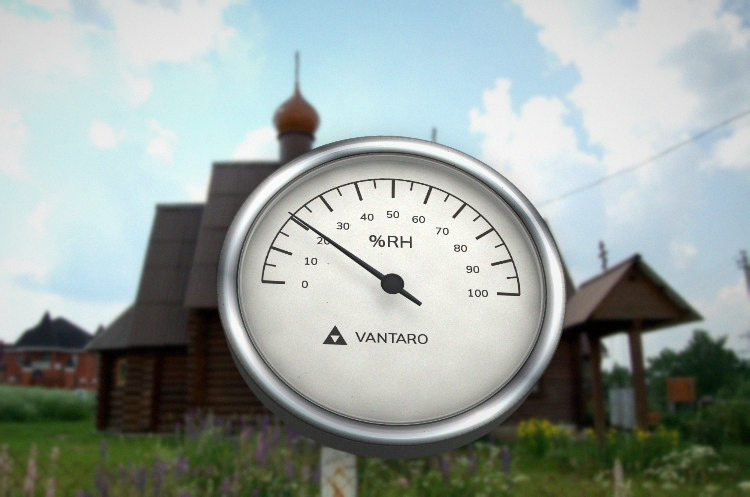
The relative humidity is 20; %
